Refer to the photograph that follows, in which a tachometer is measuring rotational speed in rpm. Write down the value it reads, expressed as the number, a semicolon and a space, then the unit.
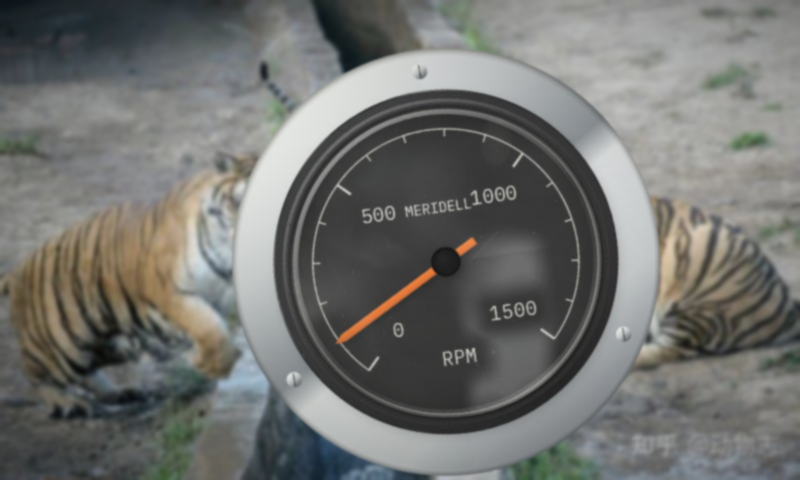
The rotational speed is 100; rpm
